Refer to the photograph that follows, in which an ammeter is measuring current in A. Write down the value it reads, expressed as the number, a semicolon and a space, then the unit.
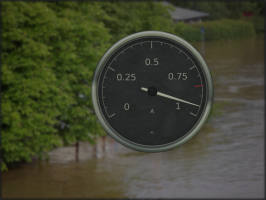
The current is 0.95; A
